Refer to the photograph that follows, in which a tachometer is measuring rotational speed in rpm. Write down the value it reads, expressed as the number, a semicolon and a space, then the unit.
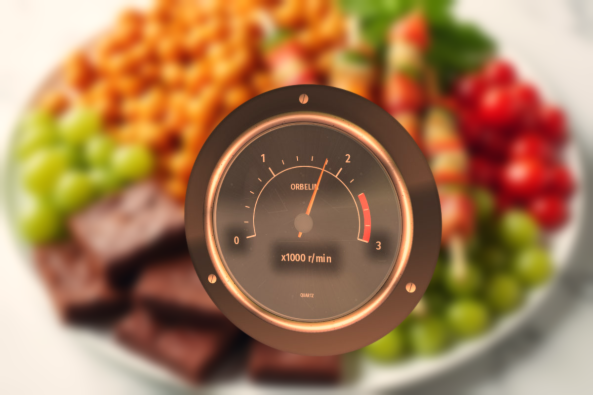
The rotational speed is 1800; rpm
